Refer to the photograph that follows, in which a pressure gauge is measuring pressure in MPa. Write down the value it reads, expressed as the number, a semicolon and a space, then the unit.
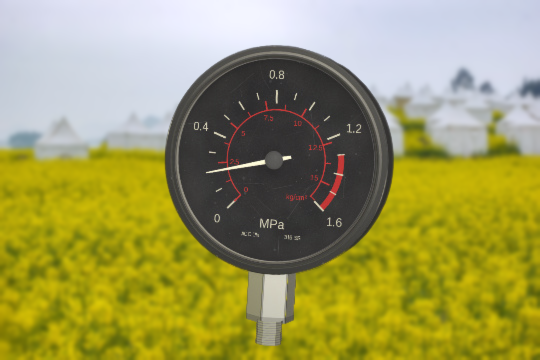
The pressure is 0.2; MPa
